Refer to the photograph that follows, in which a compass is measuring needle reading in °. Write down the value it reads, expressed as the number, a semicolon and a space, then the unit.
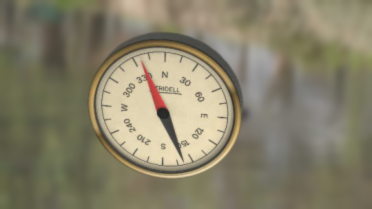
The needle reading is 337.5; °
